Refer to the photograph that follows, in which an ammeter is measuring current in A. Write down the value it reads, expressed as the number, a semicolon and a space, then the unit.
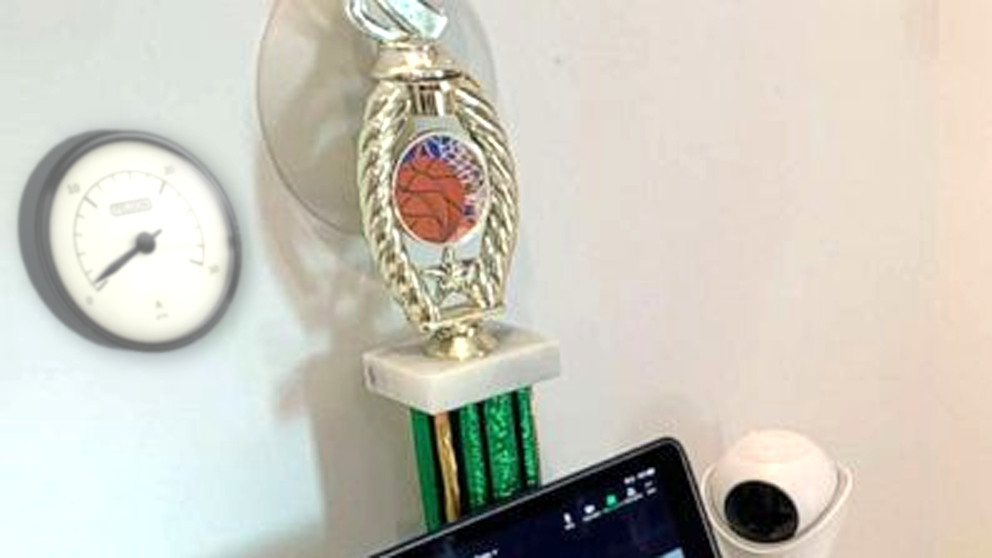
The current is 1; A
